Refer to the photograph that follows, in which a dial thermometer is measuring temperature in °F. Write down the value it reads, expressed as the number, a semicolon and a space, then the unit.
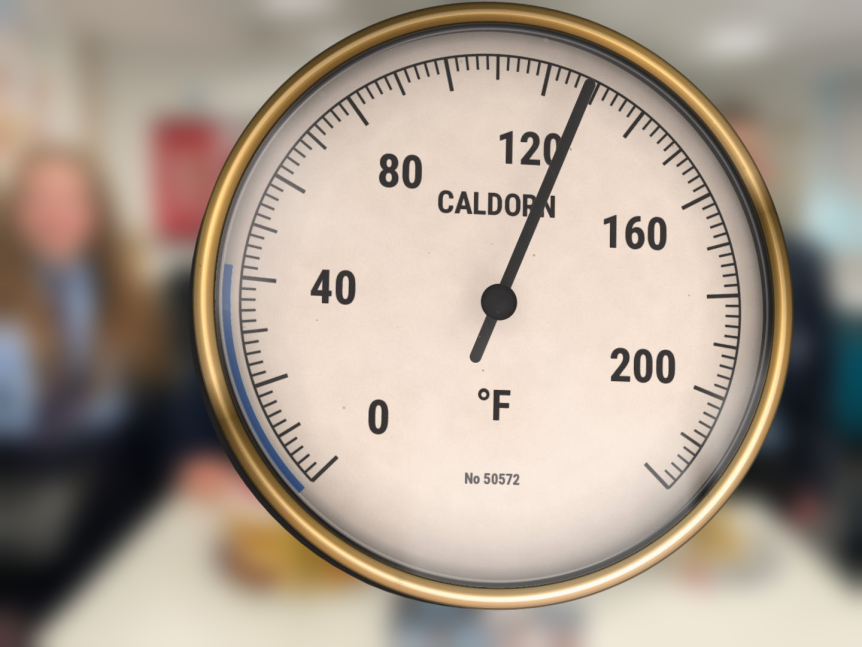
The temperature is 128; °F
